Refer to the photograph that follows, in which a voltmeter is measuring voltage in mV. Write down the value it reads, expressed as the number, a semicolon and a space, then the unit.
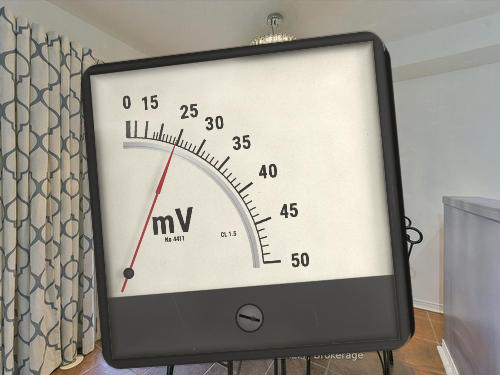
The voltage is 25; mV
